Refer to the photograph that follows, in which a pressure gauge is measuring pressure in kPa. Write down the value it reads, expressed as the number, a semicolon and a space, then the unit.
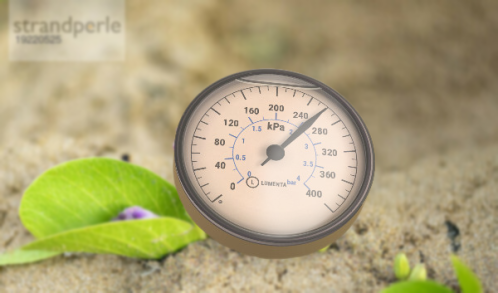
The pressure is 260; kPa
